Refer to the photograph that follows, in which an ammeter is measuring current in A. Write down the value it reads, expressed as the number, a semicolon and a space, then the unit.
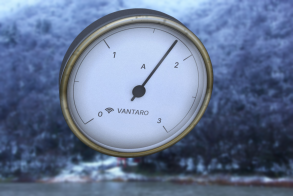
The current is 1.75; A
